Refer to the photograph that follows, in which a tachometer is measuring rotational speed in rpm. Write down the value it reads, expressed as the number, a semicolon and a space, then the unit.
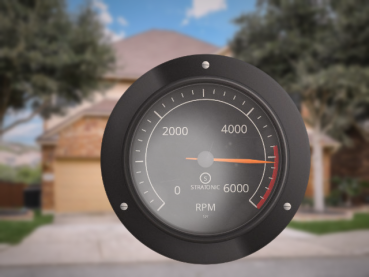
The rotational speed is 5100; rpm
